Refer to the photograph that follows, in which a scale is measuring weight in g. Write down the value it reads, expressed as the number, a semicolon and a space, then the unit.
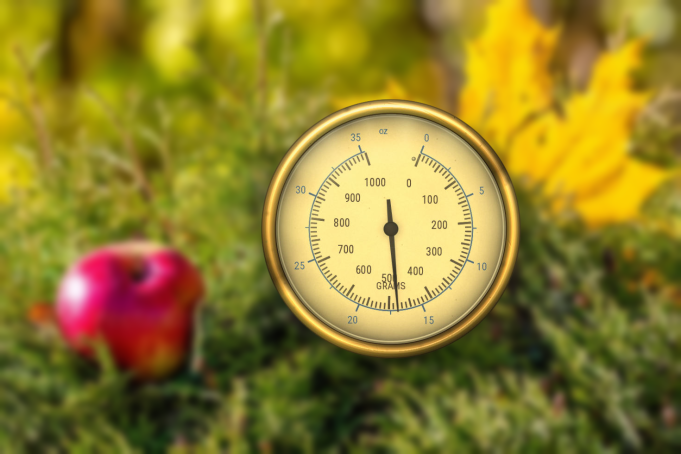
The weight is 480; g
